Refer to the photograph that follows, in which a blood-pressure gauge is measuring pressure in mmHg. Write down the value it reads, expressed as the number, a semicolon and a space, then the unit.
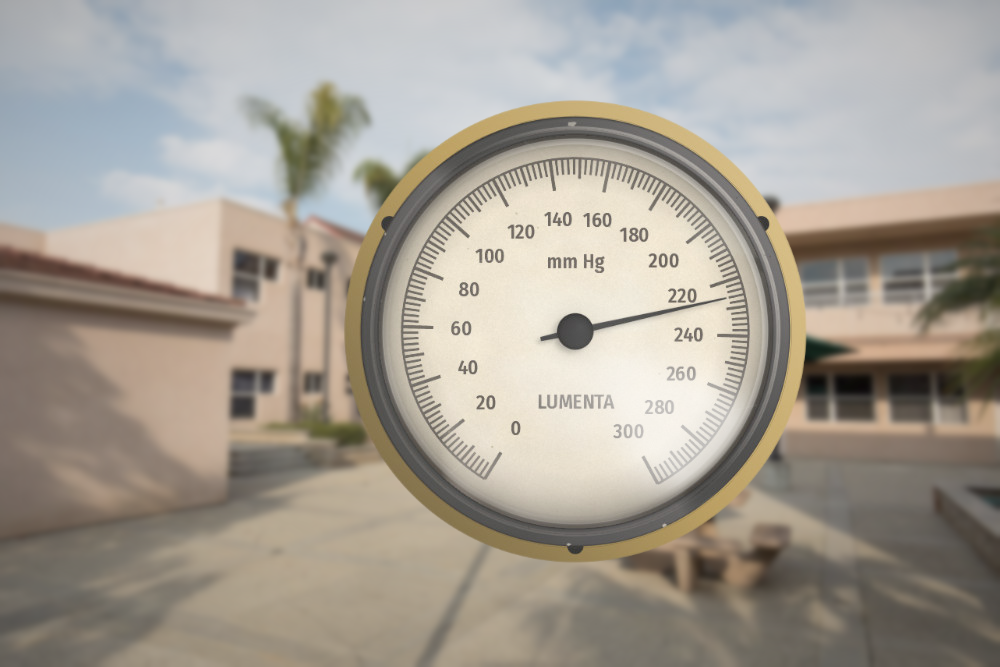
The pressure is 226; mmHg
